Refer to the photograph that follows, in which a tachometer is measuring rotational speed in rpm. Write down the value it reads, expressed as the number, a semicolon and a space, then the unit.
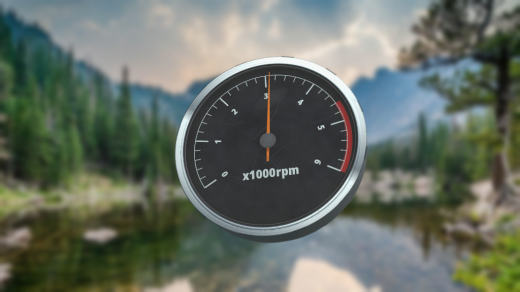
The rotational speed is 3100; rpm
